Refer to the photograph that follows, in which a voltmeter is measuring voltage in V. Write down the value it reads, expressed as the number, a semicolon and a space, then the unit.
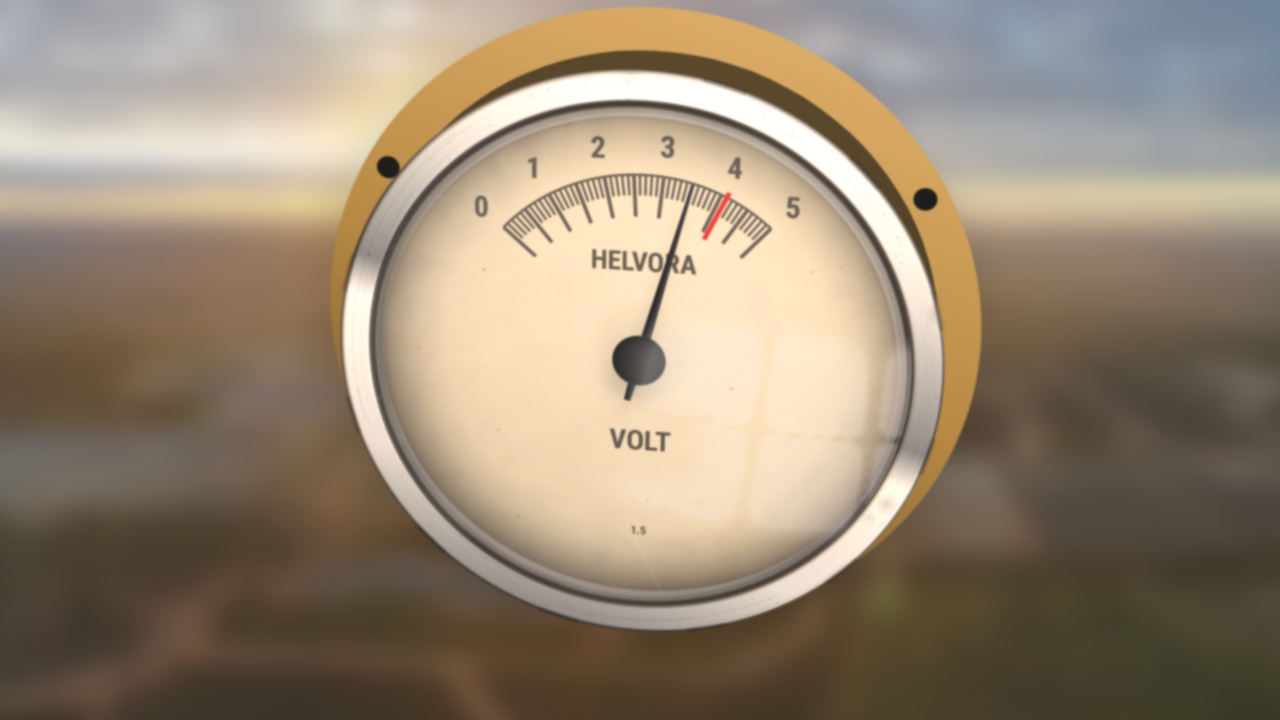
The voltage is 3.5; V
